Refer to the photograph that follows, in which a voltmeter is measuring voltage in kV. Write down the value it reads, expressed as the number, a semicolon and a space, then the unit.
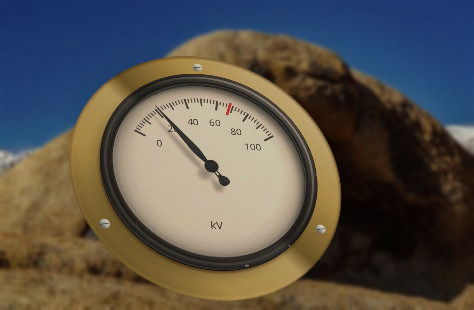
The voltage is 20; kV
